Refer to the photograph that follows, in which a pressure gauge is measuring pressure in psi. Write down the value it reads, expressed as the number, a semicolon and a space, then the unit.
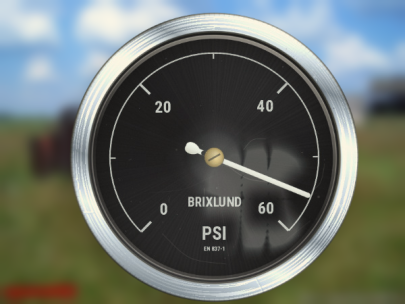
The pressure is 55; psi
